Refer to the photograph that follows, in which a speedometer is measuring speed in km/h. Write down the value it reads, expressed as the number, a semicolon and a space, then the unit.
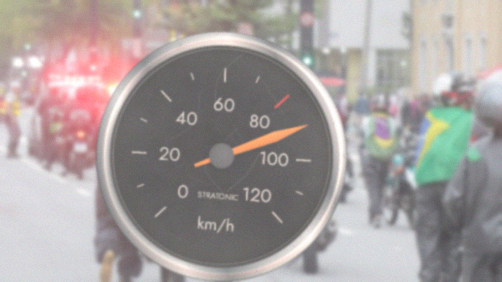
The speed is 90; km/h
